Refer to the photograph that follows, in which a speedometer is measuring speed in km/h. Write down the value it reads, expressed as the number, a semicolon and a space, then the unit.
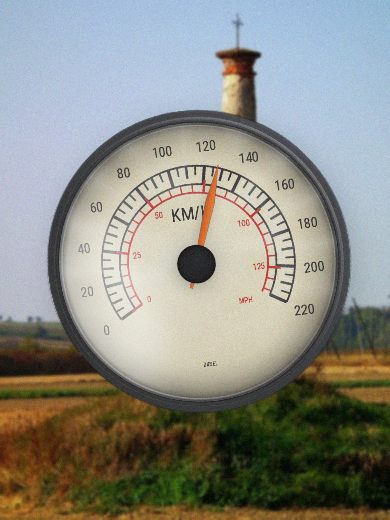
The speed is 127.5; km/h
